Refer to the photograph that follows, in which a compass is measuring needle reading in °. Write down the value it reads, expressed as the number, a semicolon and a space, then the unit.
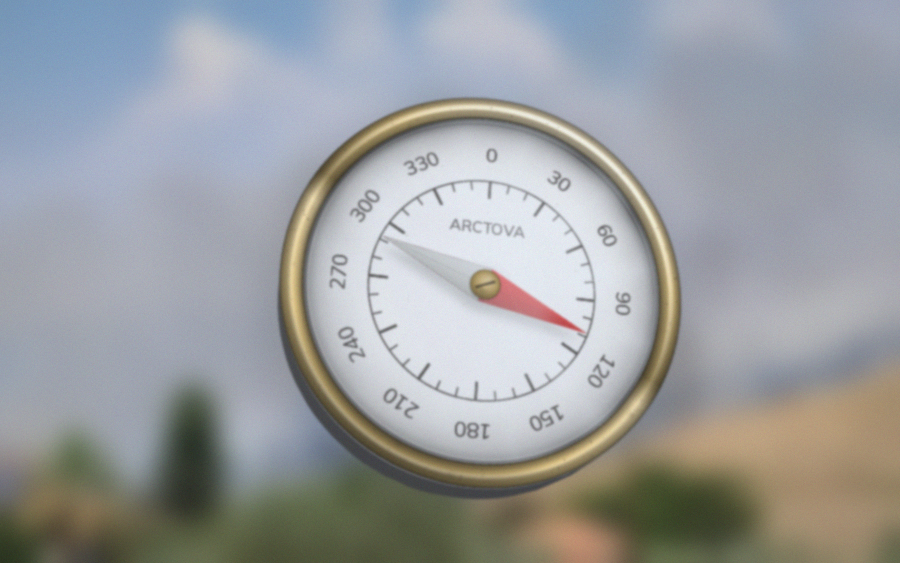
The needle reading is 110; °
